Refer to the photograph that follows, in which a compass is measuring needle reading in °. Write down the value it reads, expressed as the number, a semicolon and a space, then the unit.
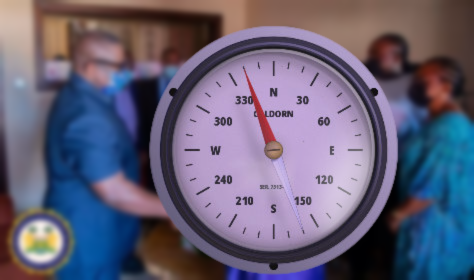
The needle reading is 340; °
